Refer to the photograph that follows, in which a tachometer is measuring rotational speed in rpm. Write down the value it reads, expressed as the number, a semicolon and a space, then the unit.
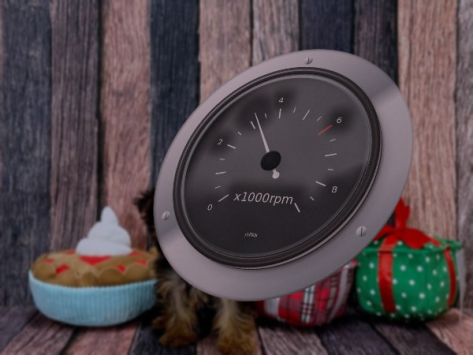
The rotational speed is 3250; rpm
